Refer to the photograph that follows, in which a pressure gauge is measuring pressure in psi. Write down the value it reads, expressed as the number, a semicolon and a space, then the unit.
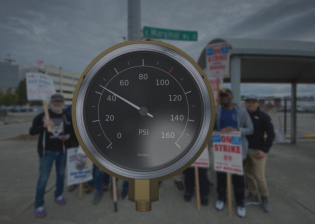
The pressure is 45; psi
